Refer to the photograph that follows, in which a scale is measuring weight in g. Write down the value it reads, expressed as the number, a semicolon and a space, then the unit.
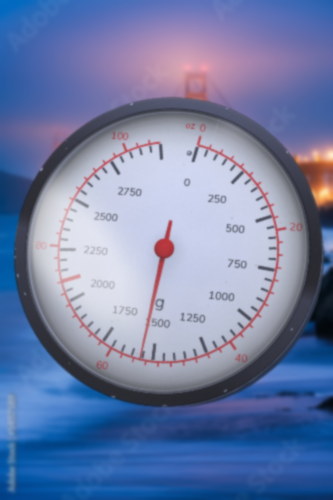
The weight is 1550; g
